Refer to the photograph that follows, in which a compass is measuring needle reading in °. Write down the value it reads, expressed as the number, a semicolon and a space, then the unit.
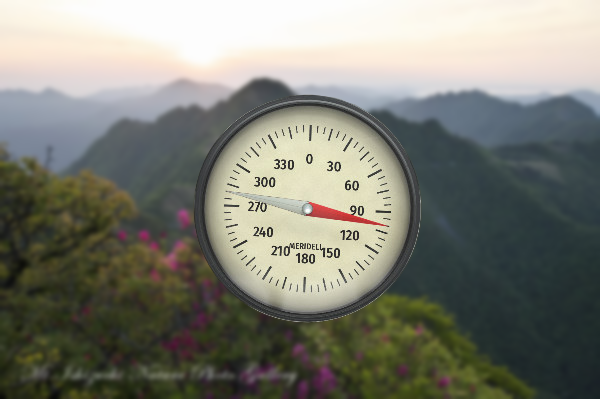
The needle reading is 100; °
